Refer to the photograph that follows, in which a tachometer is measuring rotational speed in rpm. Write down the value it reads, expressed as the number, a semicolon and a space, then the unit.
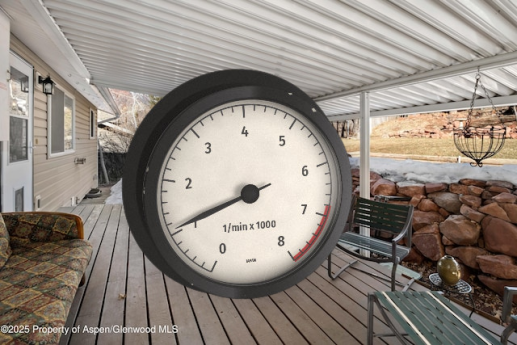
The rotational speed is 1100; rpm
